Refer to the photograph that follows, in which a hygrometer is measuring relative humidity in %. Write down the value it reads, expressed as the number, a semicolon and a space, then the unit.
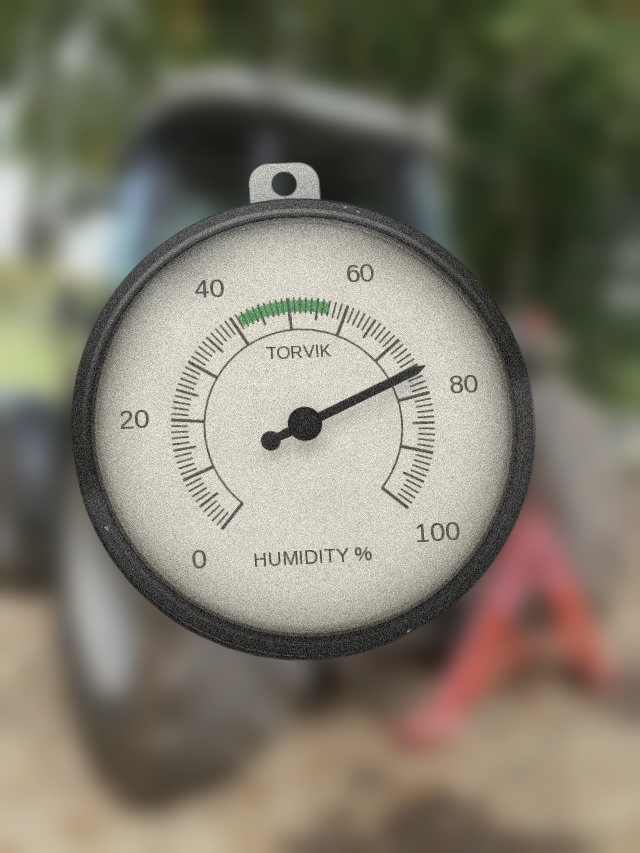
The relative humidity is 76; %
